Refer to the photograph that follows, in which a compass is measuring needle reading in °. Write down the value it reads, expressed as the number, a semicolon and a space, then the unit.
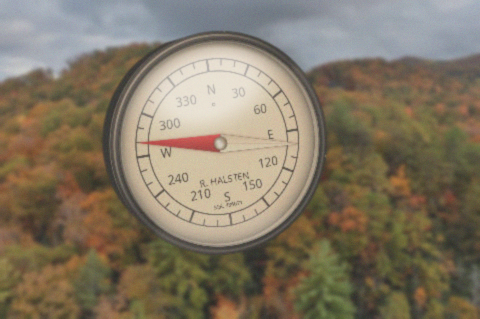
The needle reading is 280; °
